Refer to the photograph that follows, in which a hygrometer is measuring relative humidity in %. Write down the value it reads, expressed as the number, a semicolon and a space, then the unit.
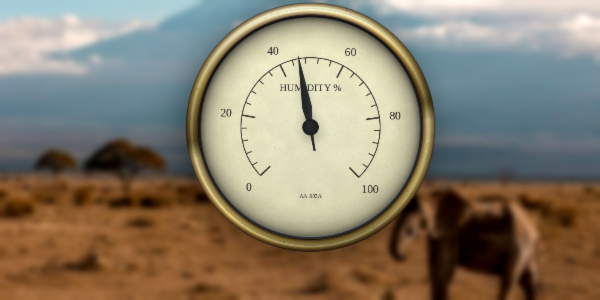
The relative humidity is 46; %
